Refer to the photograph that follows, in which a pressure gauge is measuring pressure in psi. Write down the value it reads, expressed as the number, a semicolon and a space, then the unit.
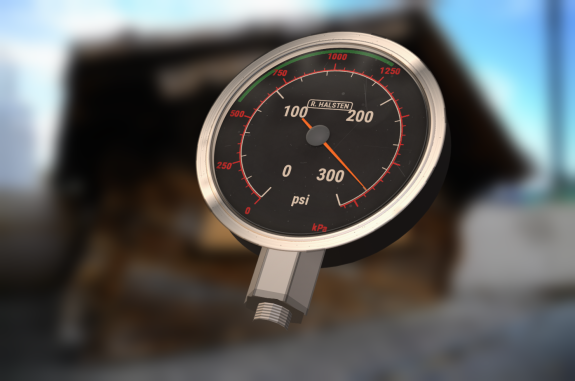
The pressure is 280; psi
